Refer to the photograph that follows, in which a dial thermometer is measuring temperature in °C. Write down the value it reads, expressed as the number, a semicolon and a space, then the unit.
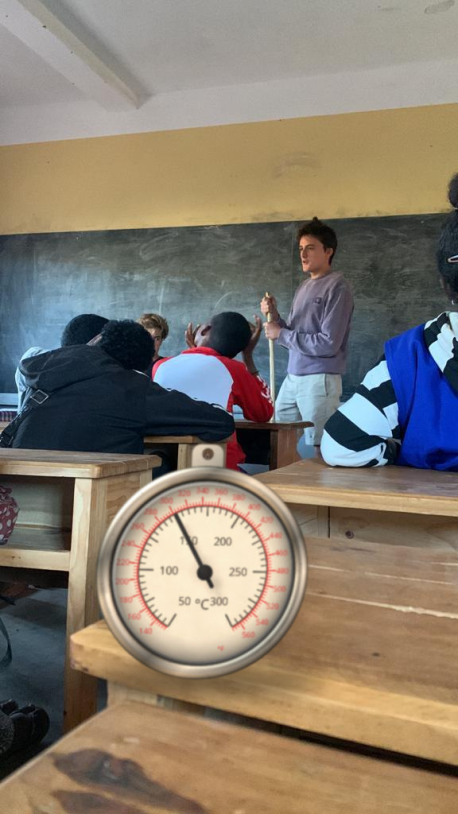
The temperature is 150; °C
